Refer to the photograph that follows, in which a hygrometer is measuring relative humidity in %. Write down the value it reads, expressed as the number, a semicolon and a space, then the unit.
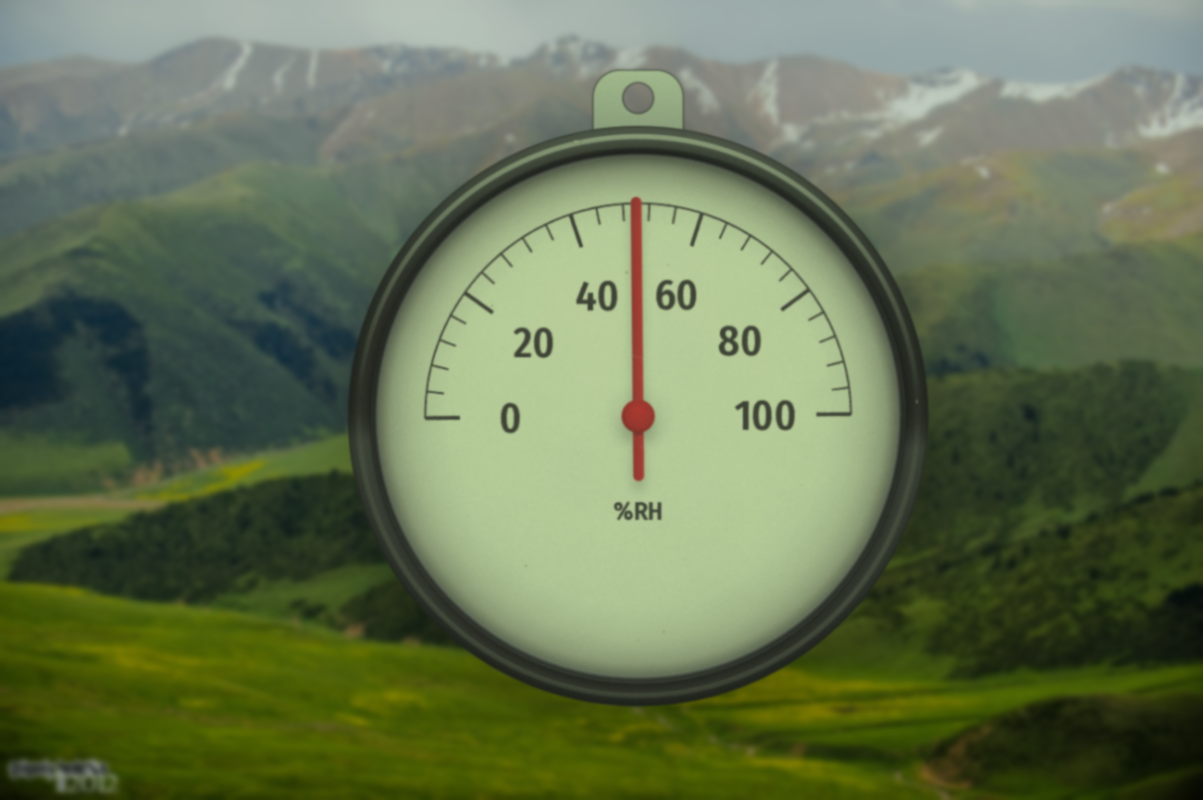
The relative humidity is 50; %
